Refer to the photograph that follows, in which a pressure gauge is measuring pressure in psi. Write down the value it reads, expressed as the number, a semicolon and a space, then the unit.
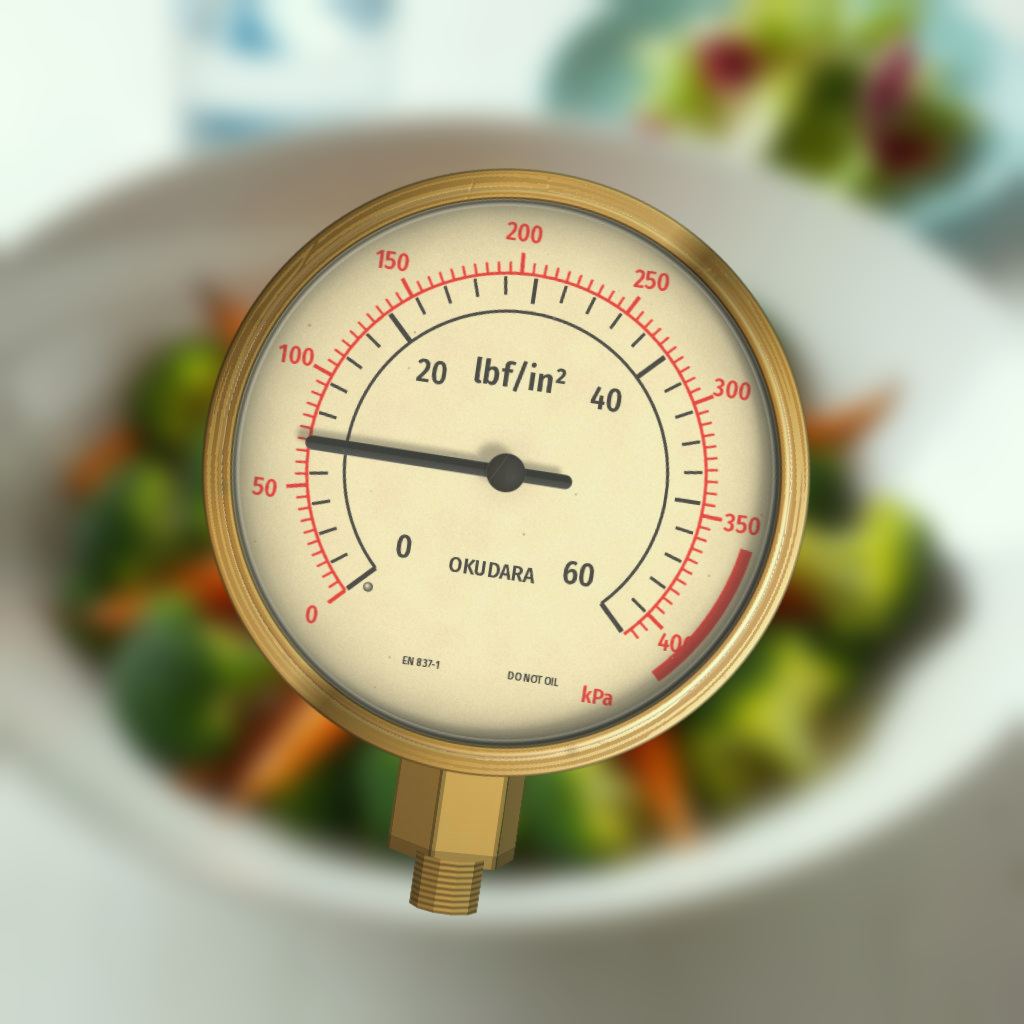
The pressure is 10; psi
